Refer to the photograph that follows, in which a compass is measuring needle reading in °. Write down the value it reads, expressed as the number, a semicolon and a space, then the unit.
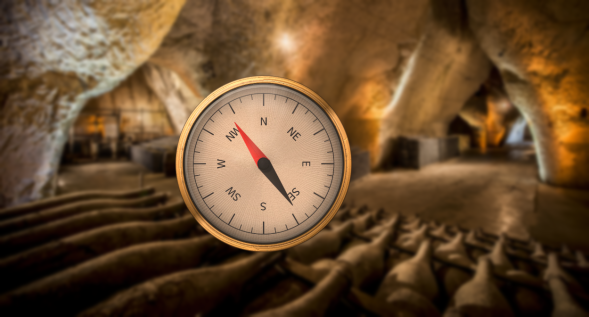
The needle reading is 325; °
